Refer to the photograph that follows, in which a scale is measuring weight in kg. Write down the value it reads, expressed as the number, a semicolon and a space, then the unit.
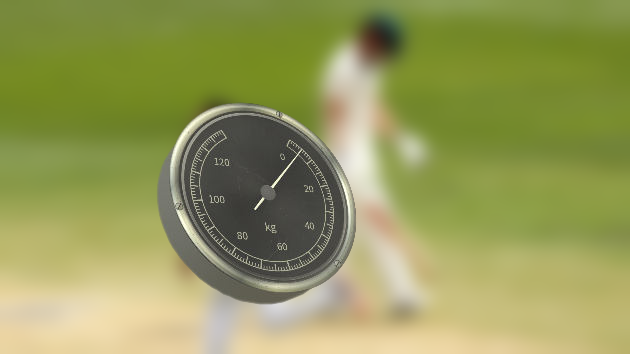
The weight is 5; kg
